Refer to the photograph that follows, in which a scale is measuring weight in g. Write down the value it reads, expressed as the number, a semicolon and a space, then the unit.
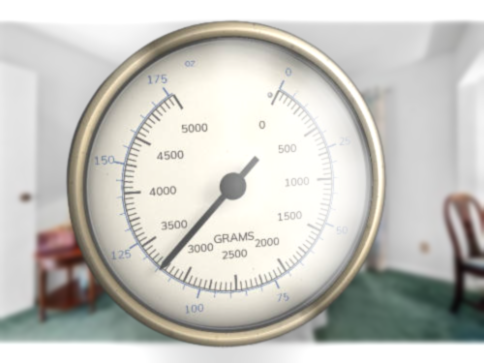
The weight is 3250; g
